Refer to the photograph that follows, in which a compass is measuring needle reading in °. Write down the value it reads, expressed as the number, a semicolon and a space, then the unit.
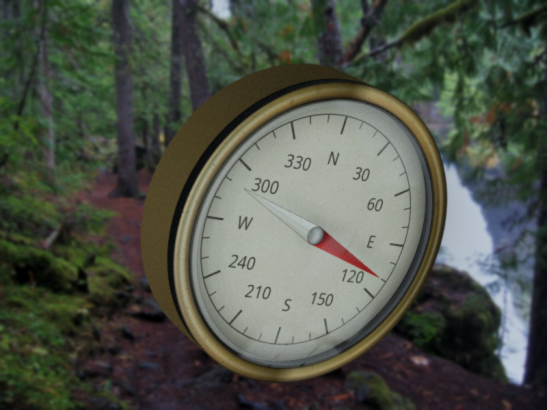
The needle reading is 110; °
